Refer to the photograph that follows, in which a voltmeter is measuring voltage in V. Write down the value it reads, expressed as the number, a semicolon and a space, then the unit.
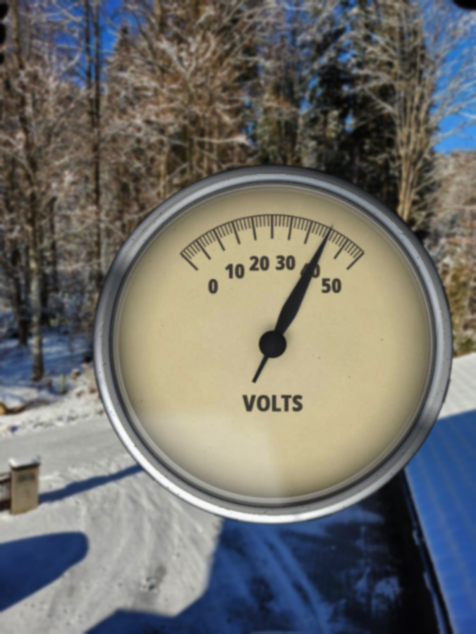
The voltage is 40; V
